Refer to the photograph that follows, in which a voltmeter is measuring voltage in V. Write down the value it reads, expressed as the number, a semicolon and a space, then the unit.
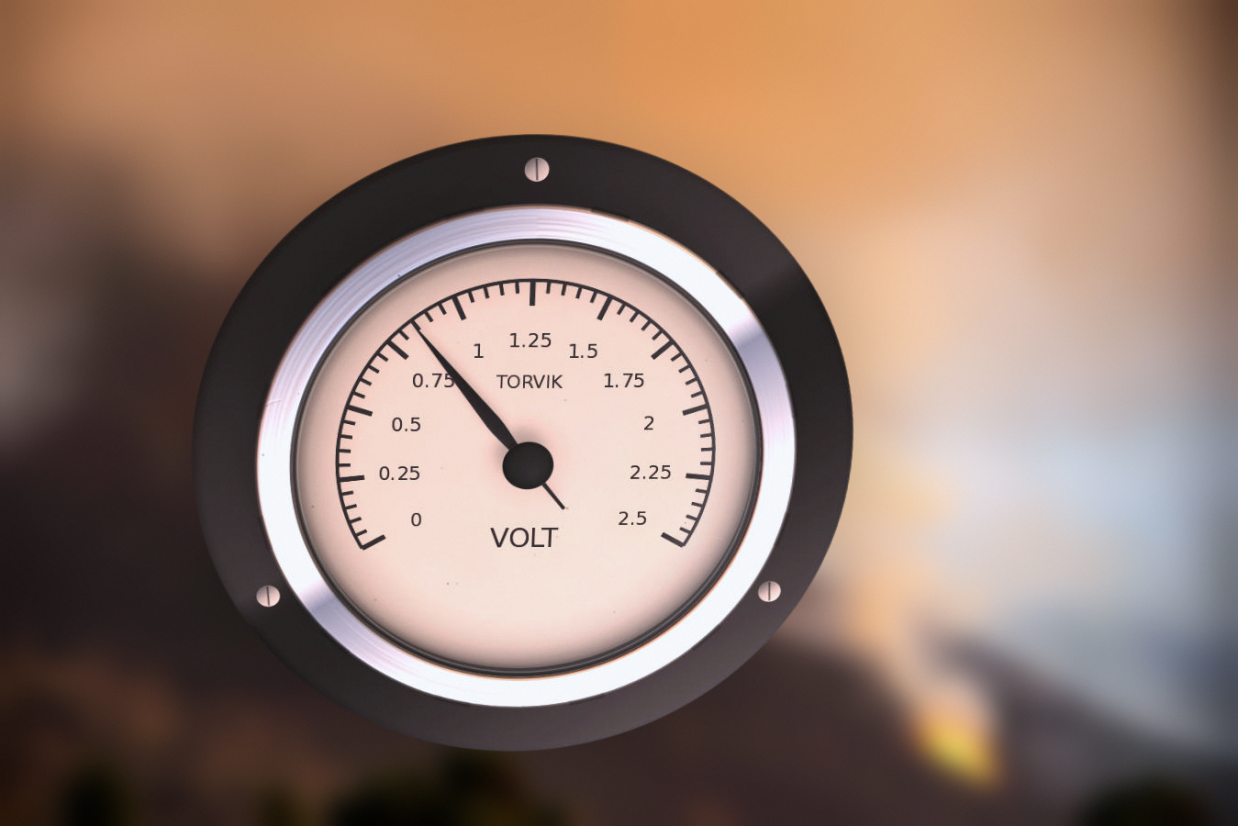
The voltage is 0.85; V
